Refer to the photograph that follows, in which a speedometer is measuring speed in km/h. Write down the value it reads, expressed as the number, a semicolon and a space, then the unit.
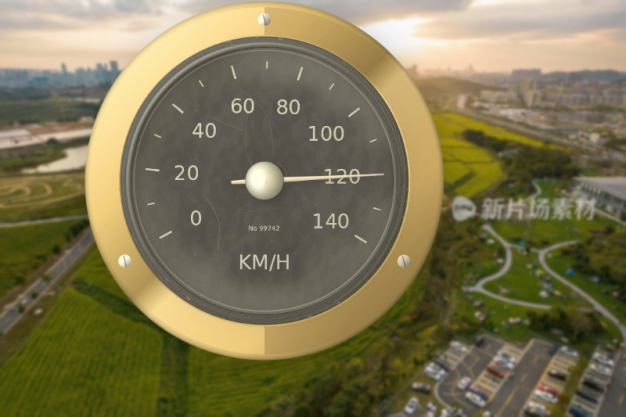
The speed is 120; km/h
